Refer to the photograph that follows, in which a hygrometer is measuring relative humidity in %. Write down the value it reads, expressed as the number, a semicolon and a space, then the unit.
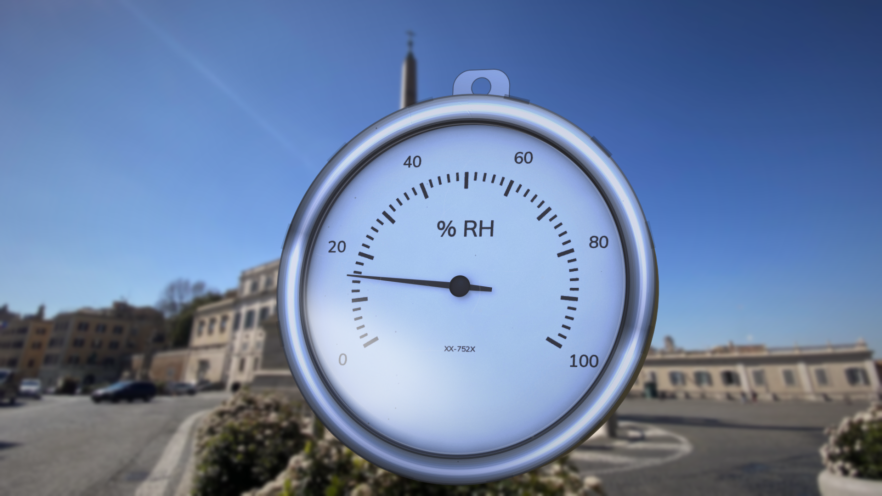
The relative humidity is 15; %
